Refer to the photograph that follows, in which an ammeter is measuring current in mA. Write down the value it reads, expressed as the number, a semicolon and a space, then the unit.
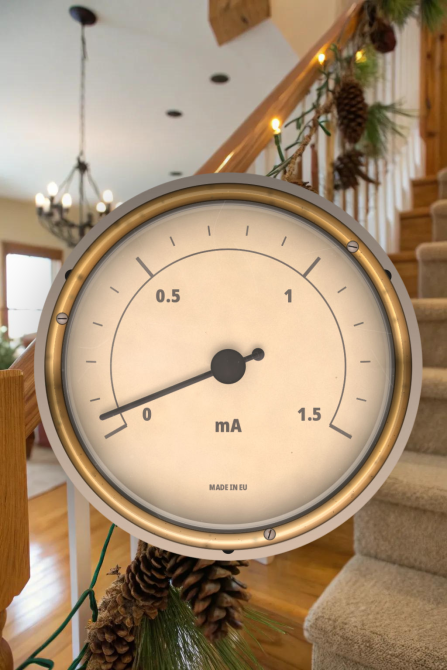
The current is 0.05; mA
